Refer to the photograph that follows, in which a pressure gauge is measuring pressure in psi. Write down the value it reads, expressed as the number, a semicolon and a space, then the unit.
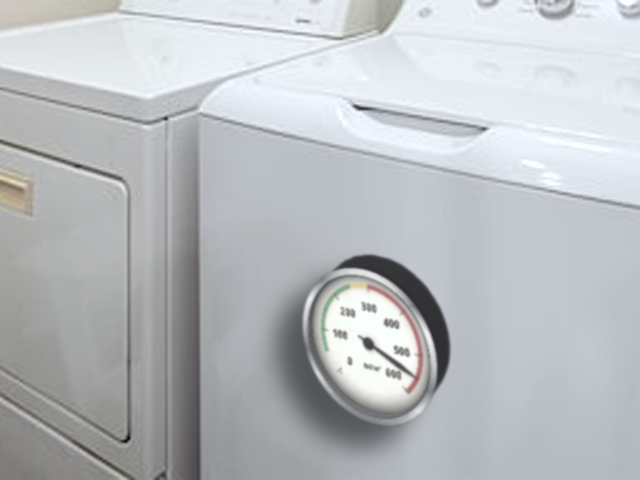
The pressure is 550; psi
